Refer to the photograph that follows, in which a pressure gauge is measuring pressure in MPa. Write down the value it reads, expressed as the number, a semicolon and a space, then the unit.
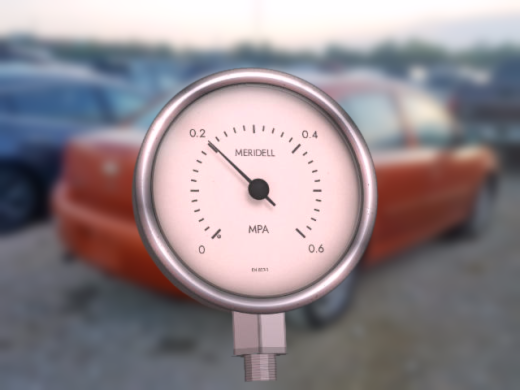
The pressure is 0.2; MPa
